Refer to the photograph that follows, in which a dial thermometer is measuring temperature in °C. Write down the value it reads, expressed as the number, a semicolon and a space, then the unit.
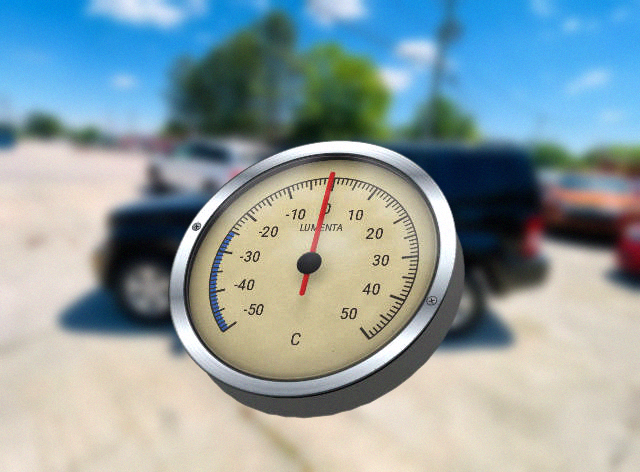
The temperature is 0; °C
